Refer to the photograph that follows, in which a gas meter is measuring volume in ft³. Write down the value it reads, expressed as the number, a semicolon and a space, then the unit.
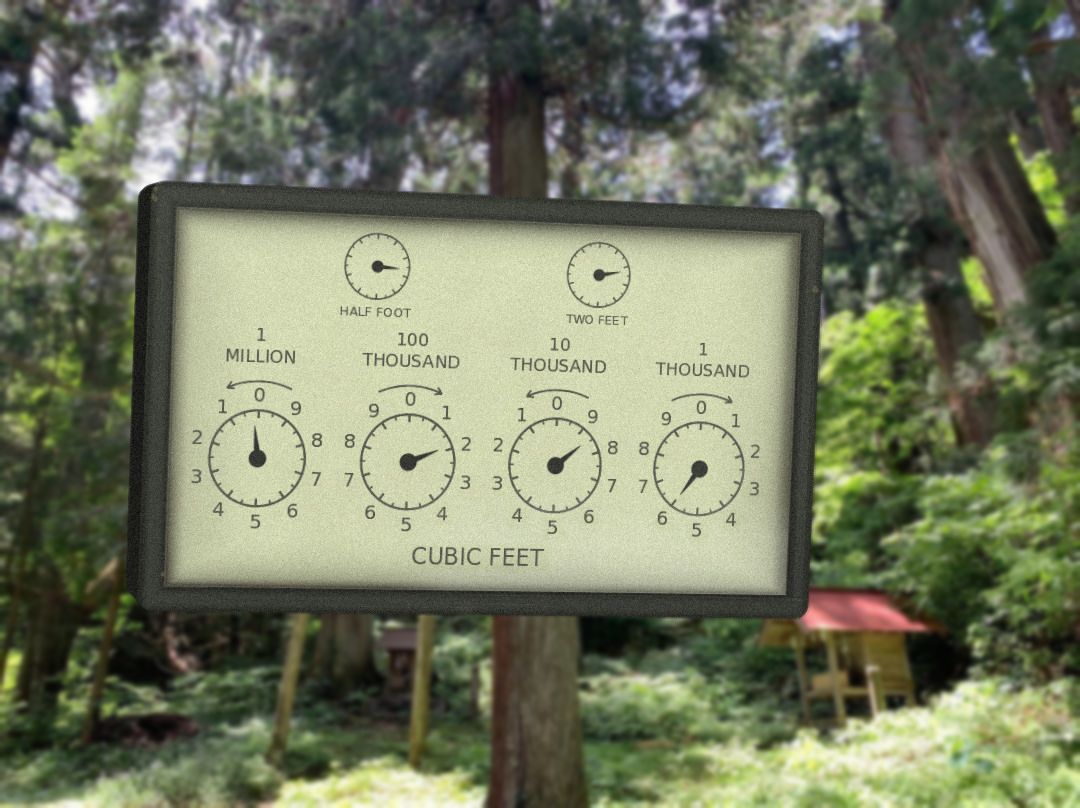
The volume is 18600; ft³
